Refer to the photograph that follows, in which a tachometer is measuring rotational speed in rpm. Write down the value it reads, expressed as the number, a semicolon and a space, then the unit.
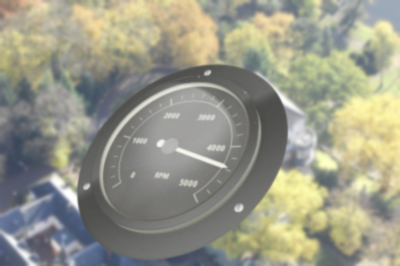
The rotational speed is 4400; rpm
